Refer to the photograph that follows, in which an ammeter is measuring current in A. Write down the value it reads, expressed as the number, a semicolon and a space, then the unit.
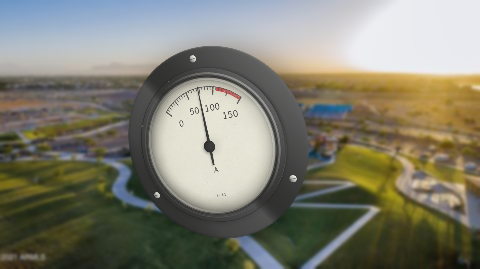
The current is 75; A
